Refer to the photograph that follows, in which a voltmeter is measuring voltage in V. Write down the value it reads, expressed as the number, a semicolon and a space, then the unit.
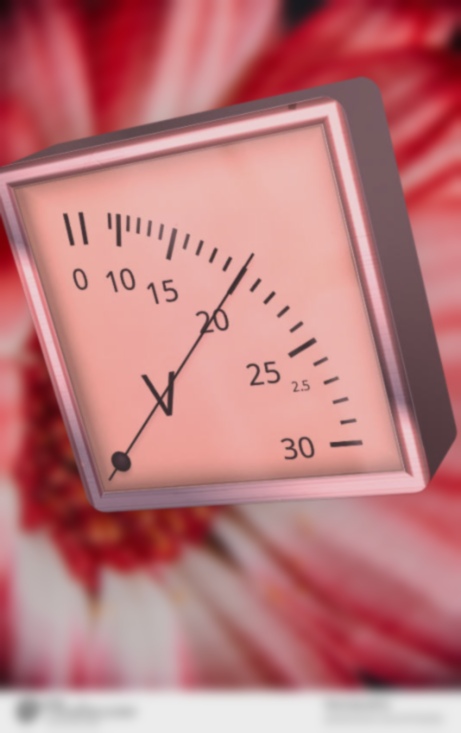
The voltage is 20; V
